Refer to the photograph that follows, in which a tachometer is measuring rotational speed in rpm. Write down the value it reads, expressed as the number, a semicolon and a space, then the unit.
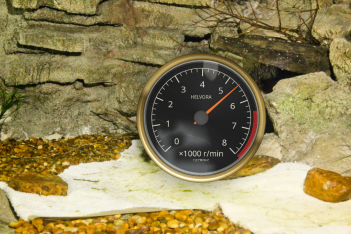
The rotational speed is 5400; rpm
